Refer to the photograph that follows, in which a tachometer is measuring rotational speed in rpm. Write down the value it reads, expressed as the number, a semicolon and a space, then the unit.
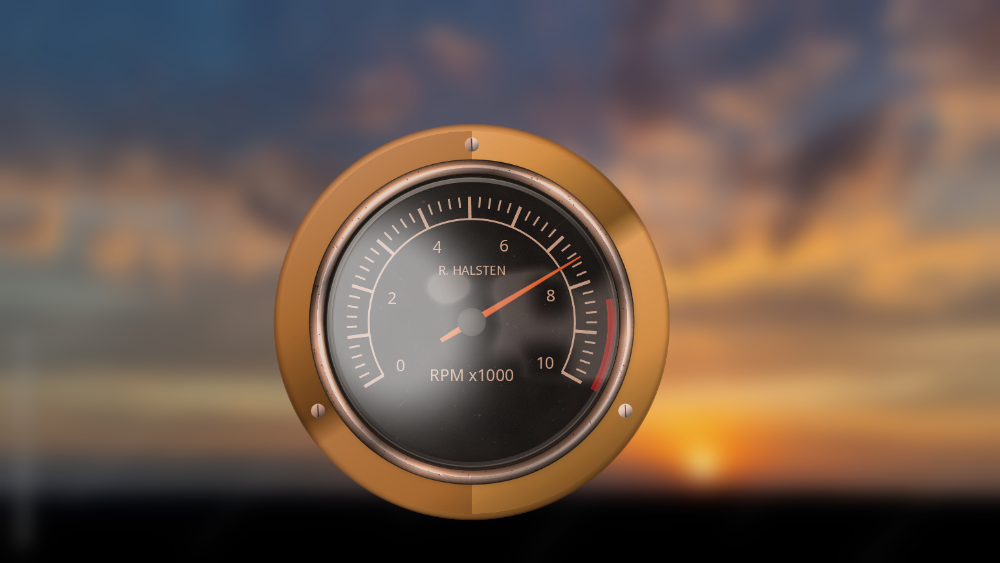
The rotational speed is 7500; rpm
